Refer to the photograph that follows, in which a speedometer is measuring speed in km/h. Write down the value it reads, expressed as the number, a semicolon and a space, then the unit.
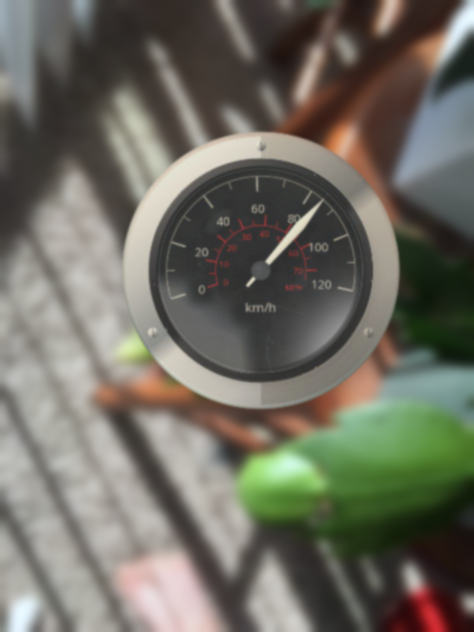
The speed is 85; km/h
